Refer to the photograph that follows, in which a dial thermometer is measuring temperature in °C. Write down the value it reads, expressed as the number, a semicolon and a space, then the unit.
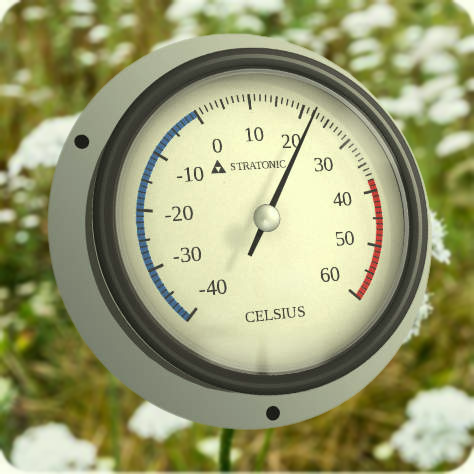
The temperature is 22; °C
